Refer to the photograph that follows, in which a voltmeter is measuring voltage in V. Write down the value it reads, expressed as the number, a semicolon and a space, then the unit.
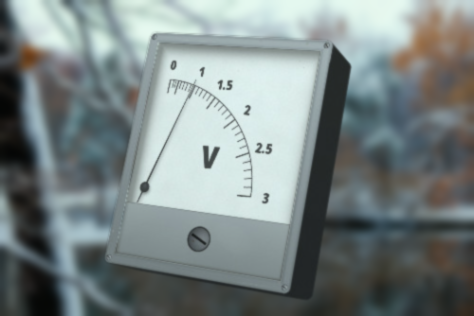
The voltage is 1; V
